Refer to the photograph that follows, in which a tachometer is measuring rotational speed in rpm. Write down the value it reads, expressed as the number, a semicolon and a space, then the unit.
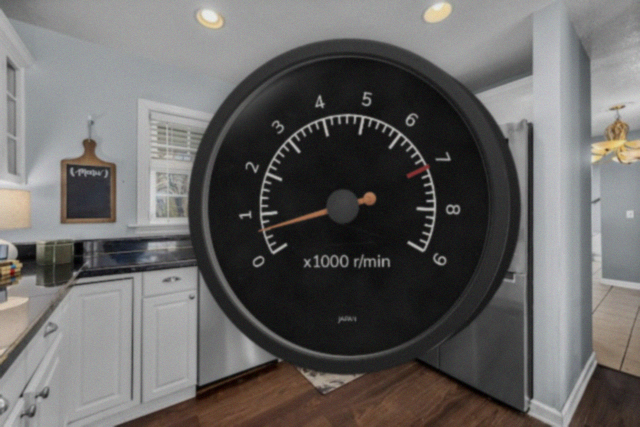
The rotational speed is 600; rpm
